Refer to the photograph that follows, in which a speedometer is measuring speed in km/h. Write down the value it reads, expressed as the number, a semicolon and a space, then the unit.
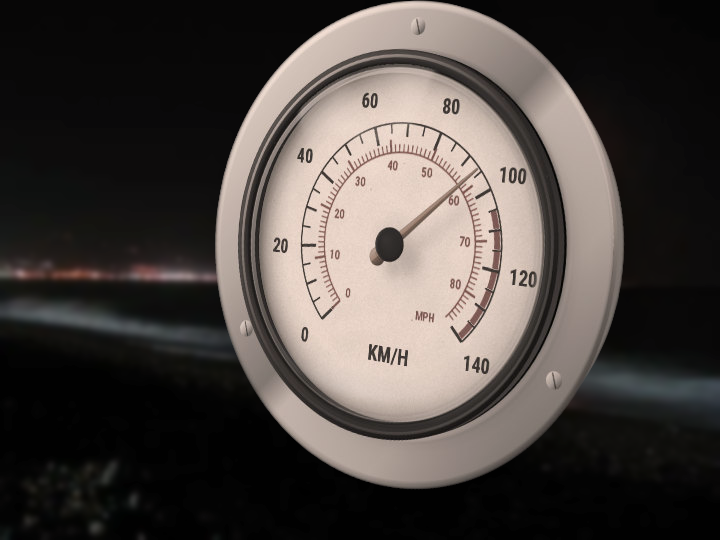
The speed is 95; km/h
